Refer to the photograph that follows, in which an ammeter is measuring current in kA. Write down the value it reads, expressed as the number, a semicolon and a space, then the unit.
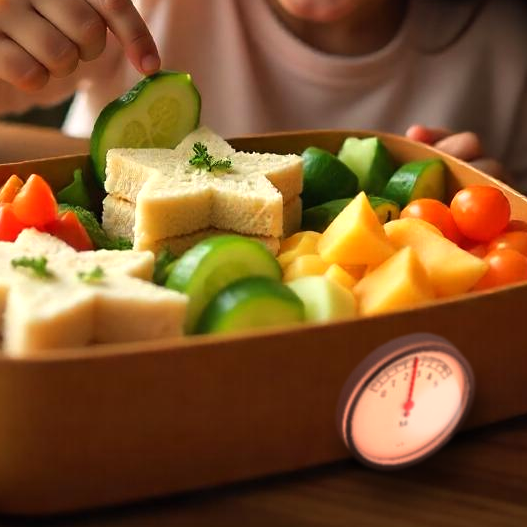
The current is 2.5; kA
